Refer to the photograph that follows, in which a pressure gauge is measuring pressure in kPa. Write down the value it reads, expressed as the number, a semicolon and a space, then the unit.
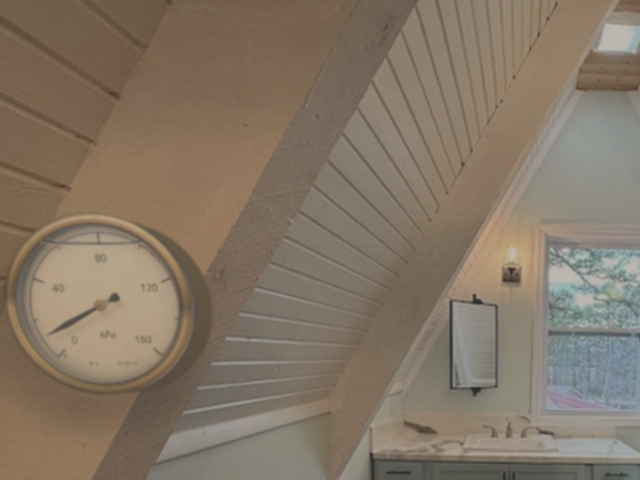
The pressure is 10; kPa
